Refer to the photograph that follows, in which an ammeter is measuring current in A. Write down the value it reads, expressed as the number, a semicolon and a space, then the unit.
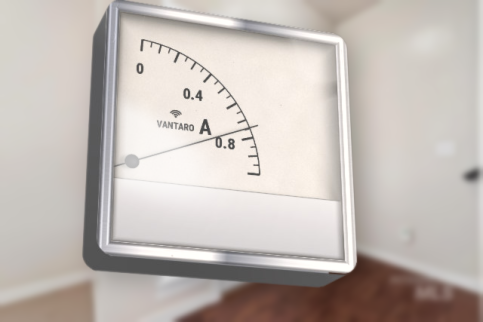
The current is 0.75; A
